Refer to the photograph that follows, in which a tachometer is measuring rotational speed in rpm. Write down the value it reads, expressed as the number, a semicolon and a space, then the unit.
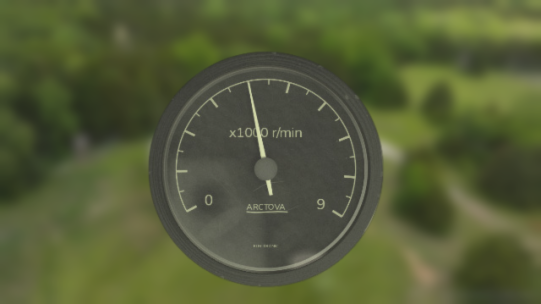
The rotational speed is 4000; rpm
